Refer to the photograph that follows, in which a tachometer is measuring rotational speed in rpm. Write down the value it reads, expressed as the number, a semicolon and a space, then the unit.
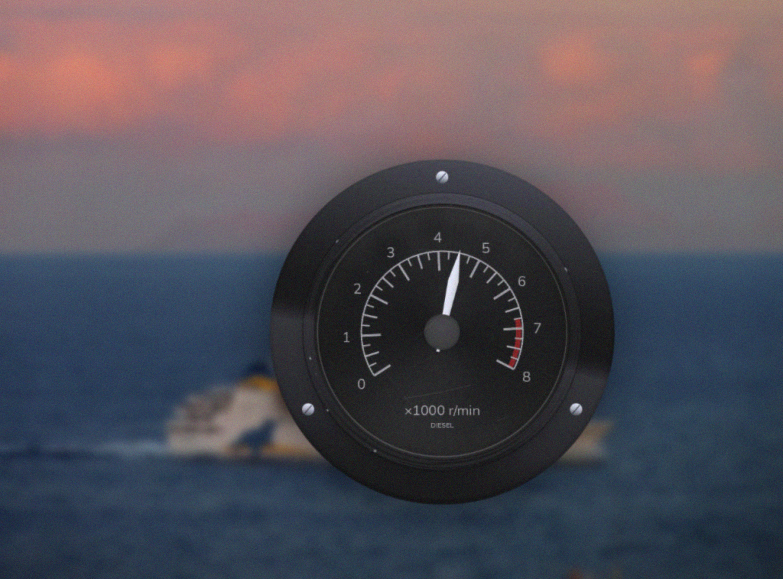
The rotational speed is 4500; rpm
